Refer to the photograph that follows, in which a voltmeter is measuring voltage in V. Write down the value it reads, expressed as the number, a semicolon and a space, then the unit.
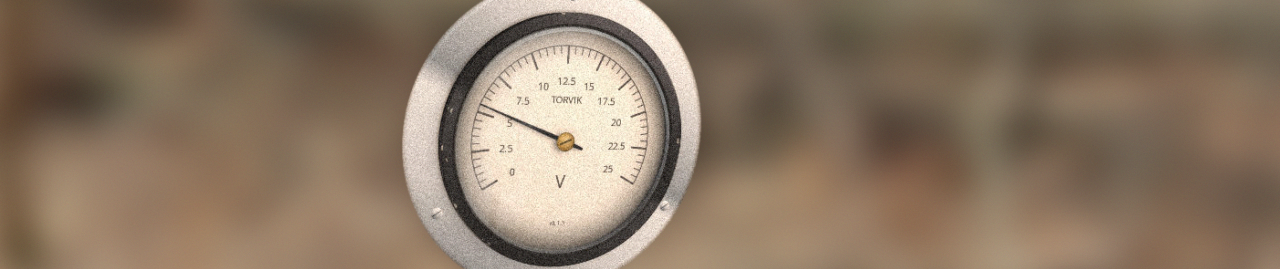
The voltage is 5.5; V
